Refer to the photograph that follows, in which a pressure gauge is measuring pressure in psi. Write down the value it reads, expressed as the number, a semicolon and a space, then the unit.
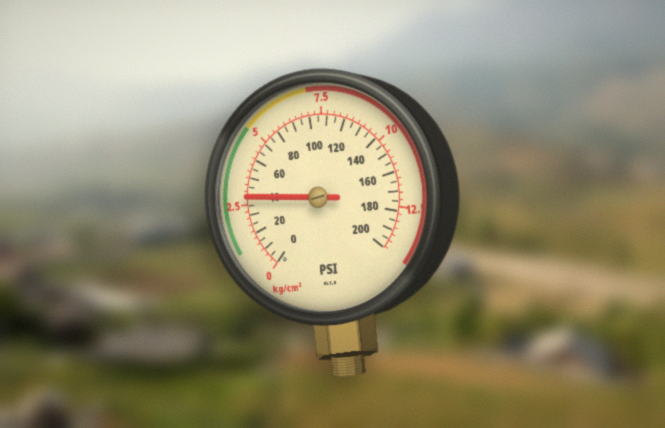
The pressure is 40; psi
